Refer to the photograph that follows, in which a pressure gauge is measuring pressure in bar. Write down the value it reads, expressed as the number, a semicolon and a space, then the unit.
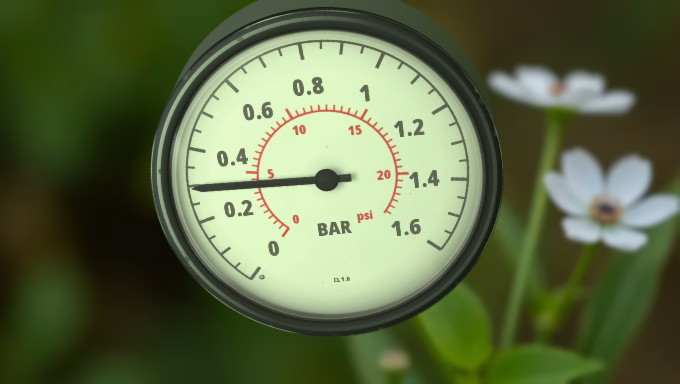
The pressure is 0.3; bar
